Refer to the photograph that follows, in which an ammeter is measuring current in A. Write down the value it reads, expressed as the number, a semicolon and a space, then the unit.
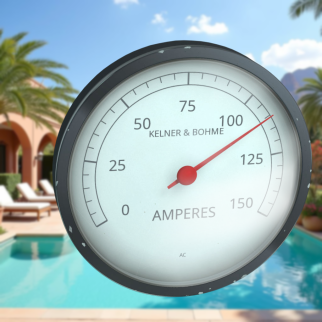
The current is 110; A
